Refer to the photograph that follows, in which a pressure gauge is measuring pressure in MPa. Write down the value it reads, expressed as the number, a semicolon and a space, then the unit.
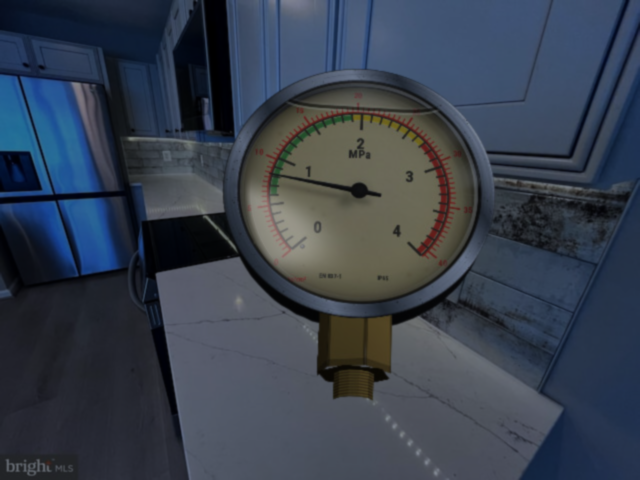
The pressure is 0.8; MPa
